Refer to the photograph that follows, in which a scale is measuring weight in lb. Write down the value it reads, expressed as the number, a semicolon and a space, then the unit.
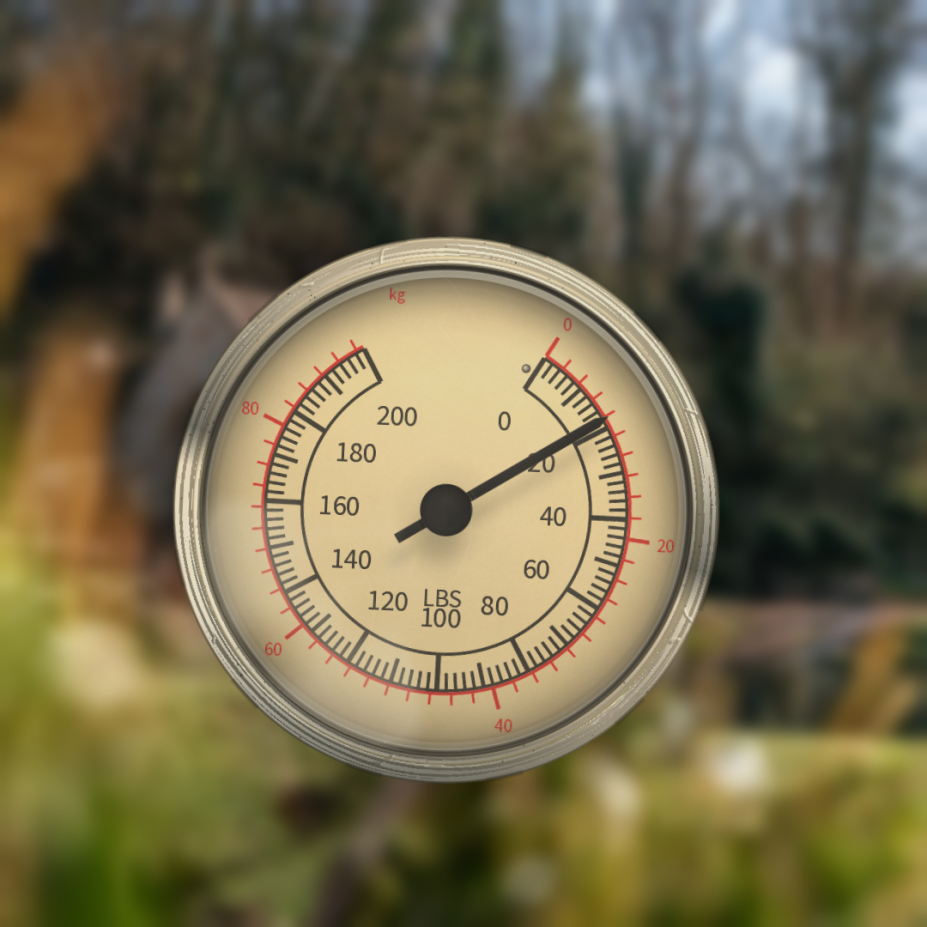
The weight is 18; lb
